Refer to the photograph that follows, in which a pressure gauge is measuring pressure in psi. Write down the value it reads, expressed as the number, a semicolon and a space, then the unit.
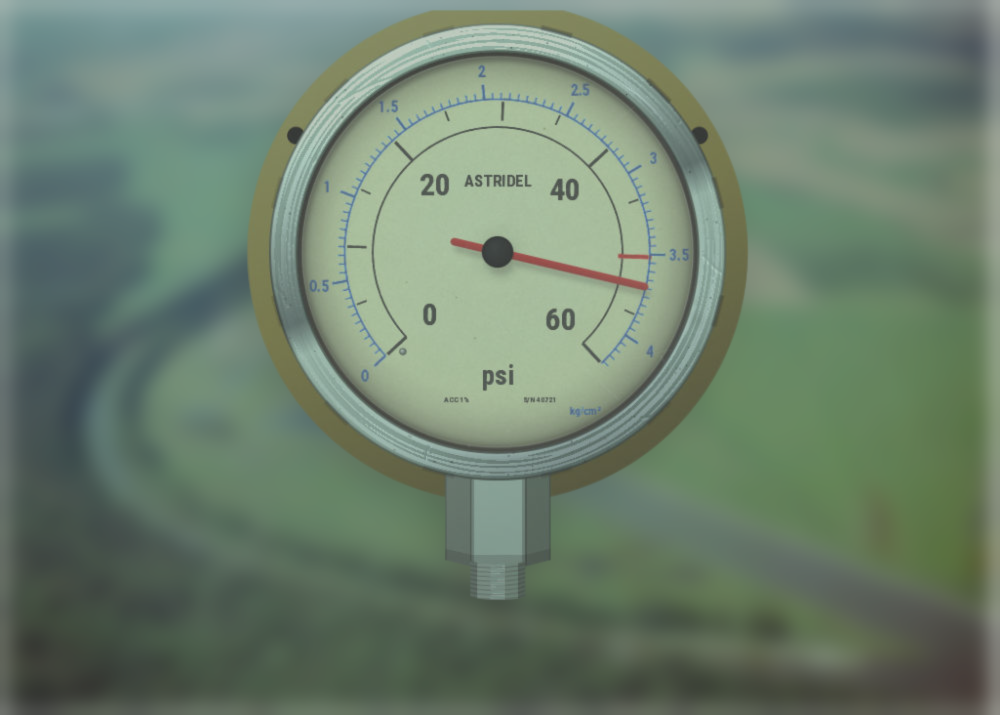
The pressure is 52.5; psi
